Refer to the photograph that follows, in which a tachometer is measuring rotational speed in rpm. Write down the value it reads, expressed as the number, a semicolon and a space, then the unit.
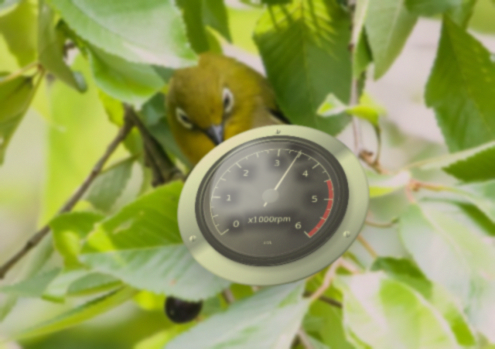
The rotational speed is 3500; rpm
